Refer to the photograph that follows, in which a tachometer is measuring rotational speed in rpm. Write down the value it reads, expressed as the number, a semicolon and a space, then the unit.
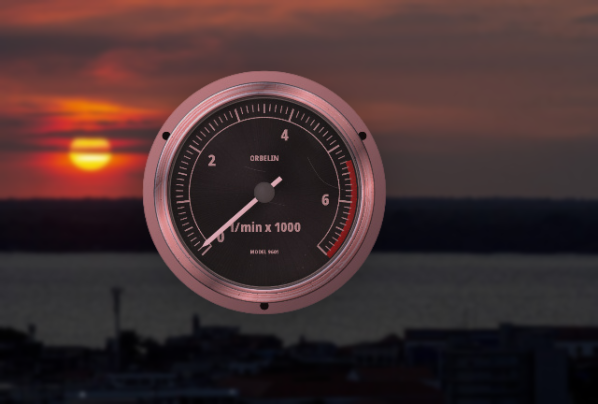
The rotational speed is 100; rpm
